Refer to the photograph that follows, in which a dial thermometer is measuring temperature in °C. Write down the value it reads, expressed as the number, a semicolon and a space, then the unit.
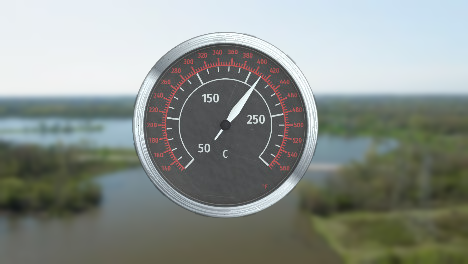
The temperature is 210; °C
